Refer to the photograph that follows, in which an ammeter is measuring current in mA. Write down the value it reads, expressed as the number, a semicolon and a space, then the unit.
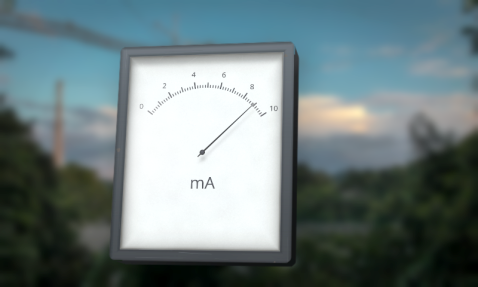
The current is 9; mA
